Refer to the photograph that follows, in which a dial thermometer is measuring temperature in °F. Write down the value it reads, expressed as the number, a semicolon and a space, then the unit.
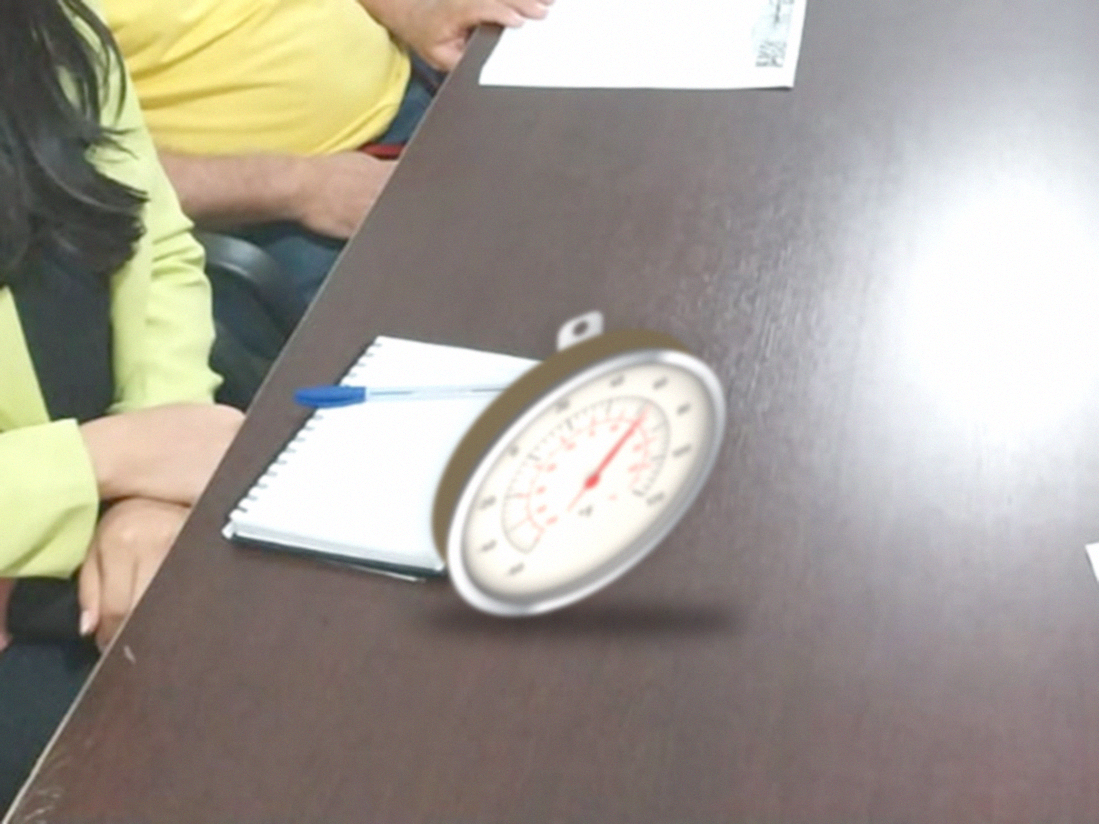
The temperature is 60; °F
